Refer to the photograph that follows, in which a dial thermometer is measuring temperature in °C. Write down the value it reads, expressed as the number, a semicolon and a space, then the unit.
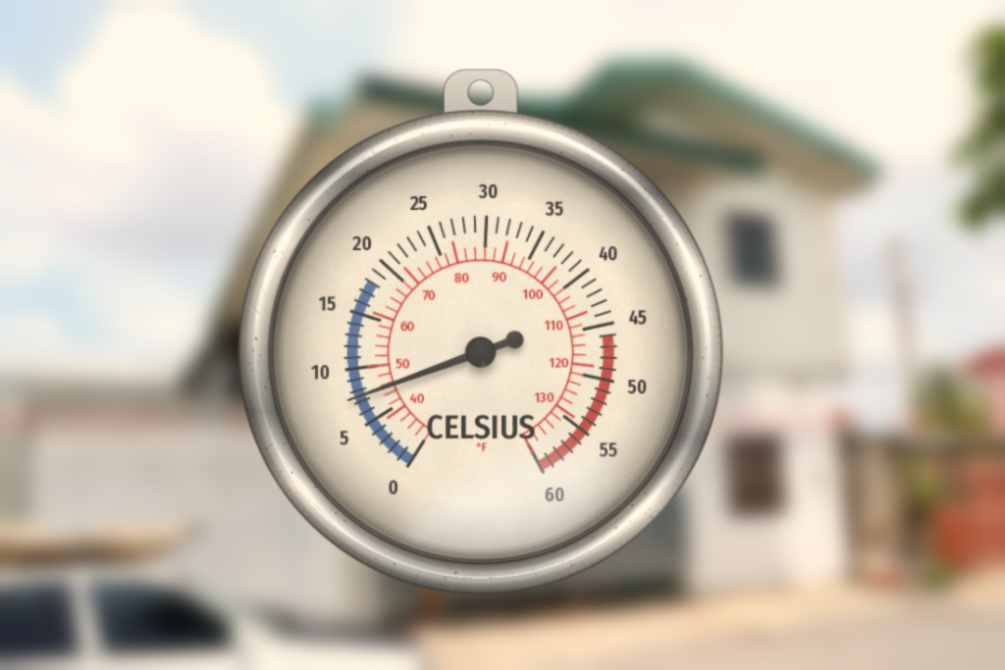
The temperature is 7.5; °C
